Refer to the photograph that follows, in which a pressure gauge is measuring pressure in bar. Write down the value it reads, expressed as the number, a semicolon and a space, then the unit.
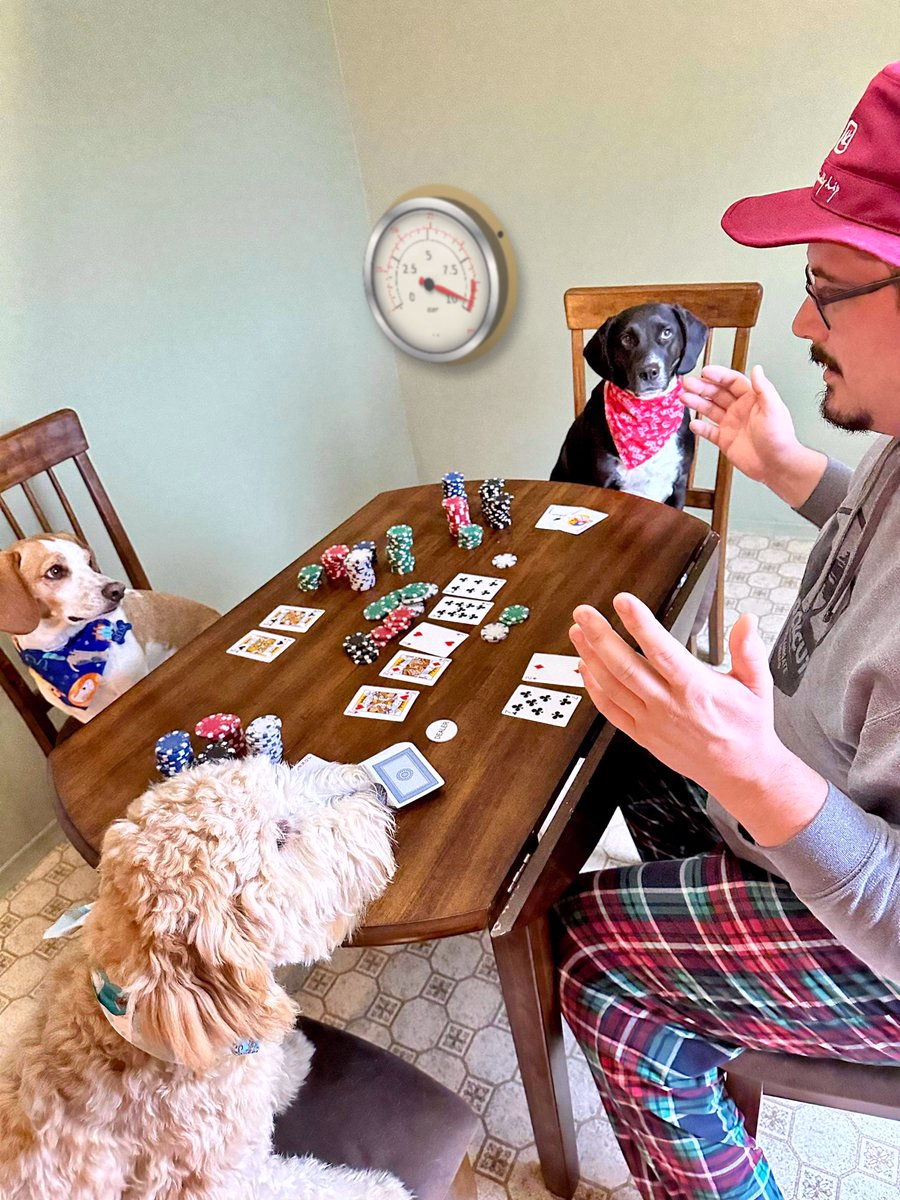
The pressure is 9.5; bar
